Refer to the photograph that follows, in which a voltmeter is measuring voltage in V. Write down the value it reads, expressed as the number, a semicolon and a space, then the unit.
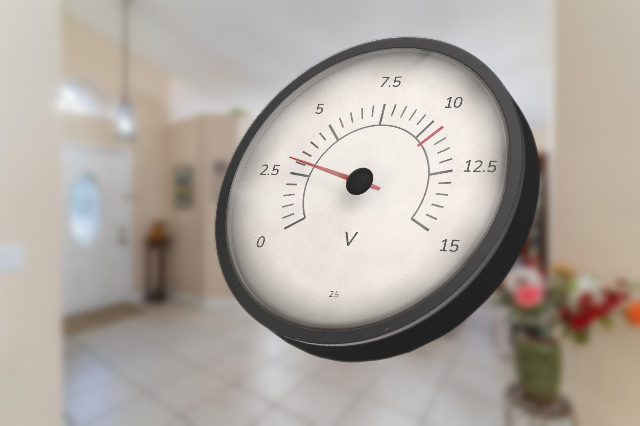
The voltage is 3; V
